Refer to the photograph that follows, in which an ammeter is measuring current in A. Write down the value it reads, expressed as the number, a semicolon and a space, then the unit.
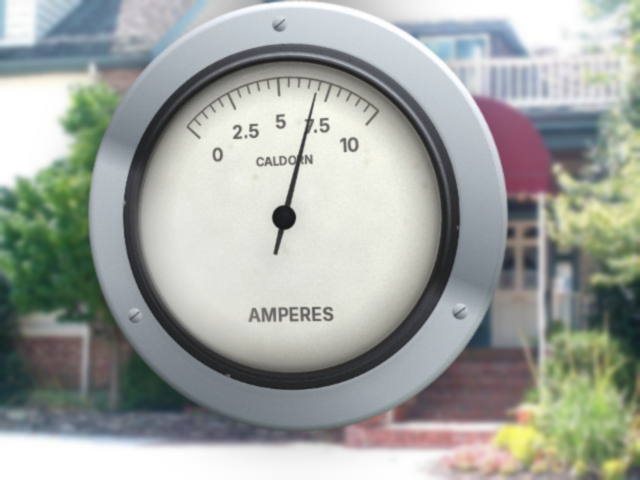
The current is 7; A
